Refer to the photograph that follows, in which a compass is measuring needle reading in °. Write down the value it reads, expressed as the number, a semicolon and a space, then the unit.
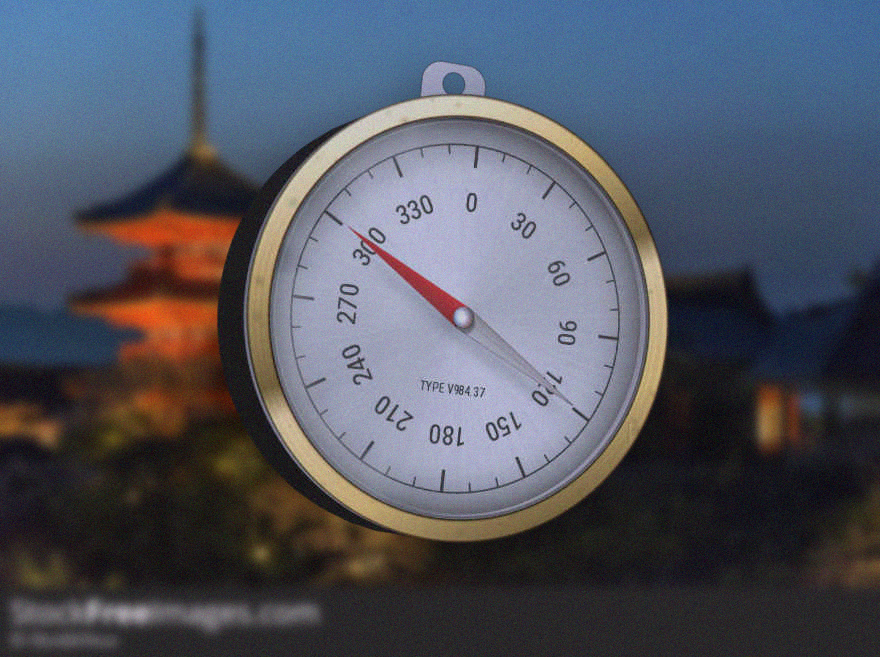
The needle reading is 300; °
